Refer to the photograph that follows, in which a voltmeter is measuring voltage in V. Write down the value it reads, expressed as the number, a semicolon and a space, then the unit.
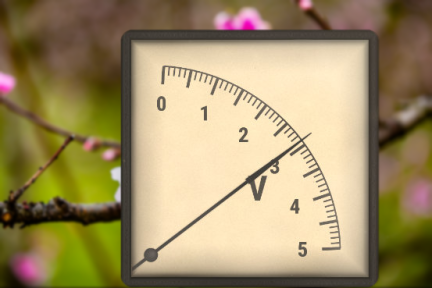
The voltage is 2.9; V
